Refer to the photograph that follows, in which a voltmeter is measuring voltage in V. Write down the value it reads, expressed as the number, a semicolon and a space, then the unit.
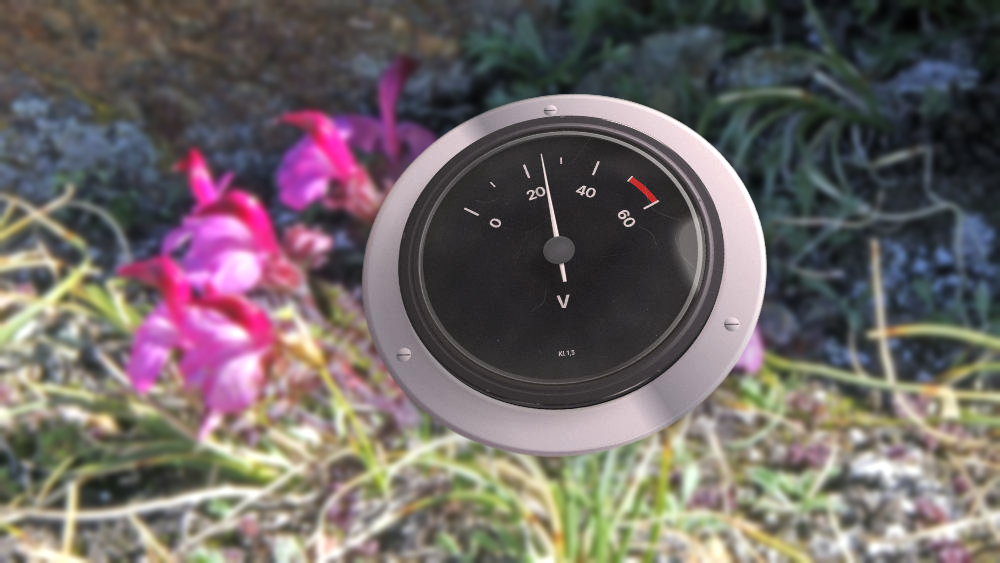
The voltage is 25; V
